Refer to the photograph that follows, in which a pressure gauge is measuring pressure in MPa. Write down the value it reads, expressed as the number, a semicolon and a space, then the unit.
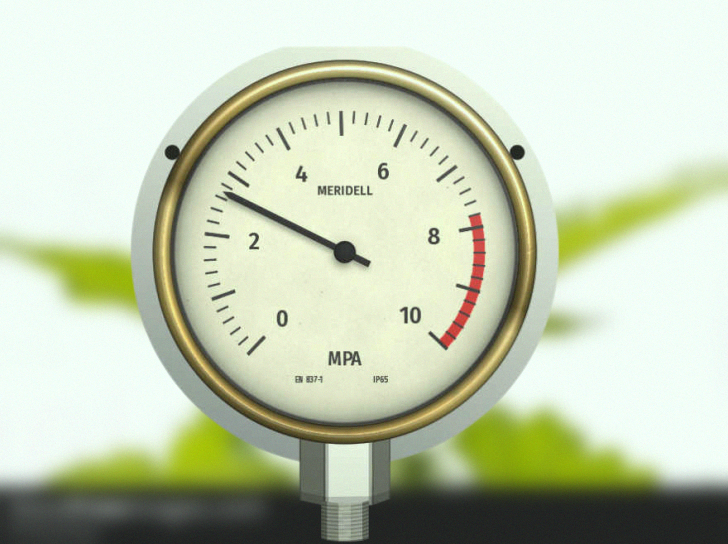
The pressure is 2.7; MPa
